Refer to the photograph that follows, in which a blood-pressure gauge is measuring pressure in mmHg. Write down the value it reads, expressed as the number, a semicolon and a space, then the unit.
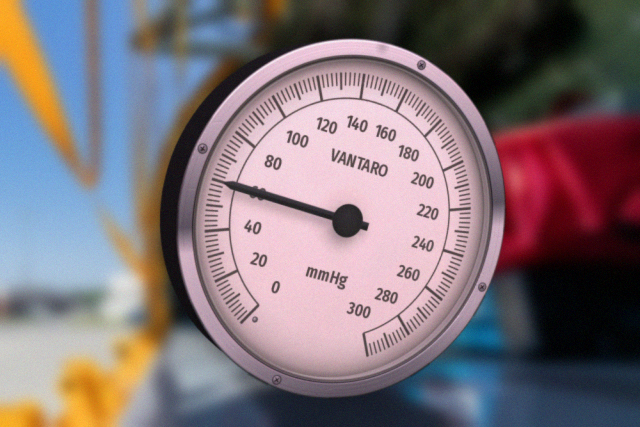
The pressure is 60; mmHg
